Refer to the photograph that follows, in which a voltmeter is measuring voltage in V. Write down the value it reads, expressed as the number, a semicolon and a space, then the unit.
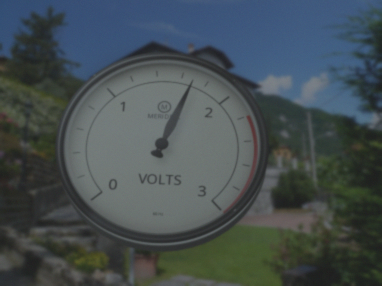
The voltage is 1.7; V
